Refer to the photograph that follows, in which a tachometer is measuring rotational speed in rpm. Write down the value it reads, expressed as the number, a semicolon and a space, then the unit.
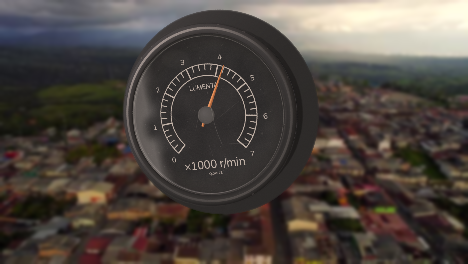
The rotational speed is 4200; rpm
